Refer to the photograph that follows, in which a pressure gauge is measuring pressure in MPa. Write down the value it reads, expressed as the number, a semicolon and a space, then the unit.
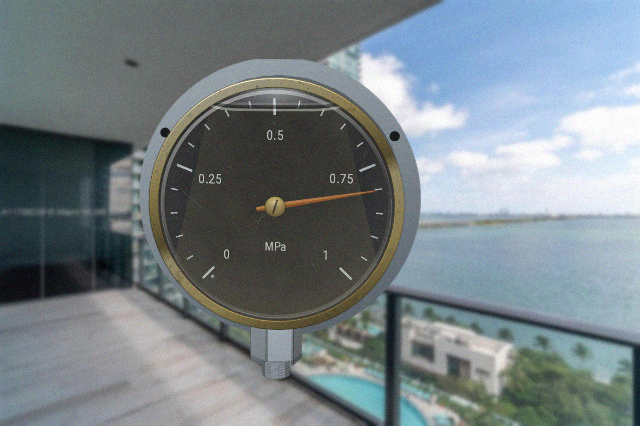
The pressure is 0.8; MPa
